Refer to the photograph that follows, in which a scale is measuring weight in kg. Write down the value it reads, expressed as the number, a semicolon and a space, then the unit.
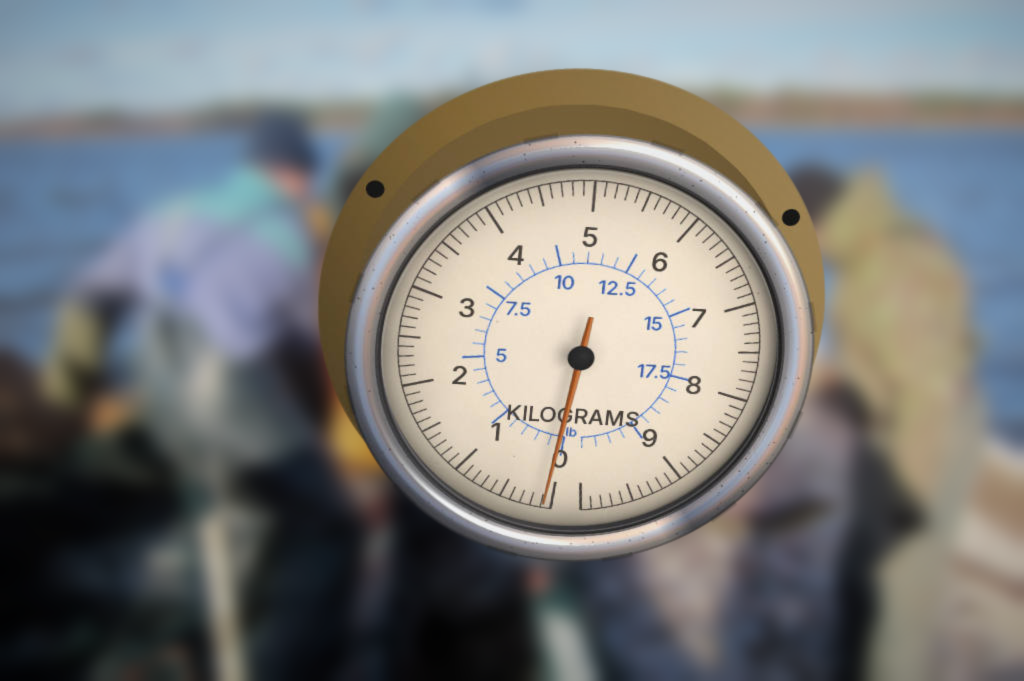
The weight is 0.1; kg
